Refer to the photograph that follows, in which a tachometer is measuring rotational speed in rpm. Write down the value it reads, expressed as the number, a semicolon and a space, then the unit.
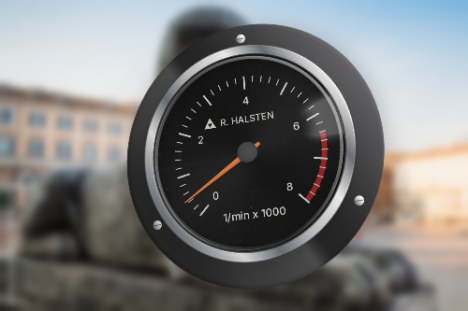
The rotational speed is 400; rpm
